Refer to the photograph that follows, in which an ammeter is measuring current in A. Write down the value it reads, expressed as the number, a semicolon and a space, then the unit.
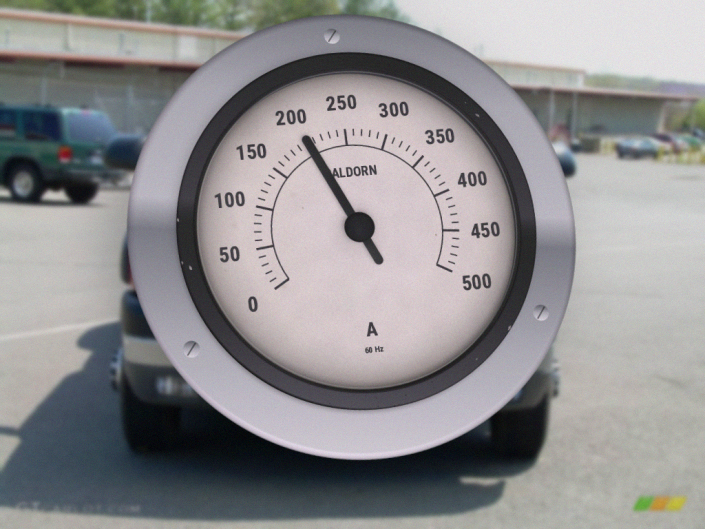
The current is 200; A
